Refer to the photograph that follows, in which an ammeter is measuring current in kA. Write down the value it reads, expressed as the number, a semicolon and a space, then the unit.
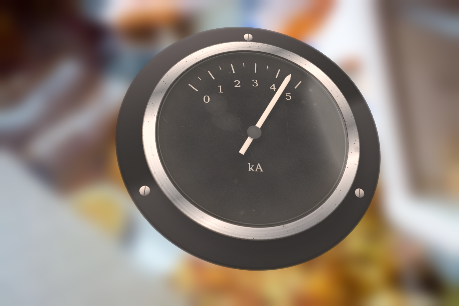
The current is 4.5; kA
